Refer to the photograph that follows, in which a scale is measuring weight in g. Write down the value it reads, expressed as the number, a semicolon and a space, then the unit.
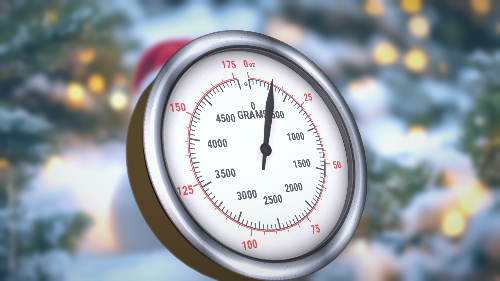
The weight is 250; g
